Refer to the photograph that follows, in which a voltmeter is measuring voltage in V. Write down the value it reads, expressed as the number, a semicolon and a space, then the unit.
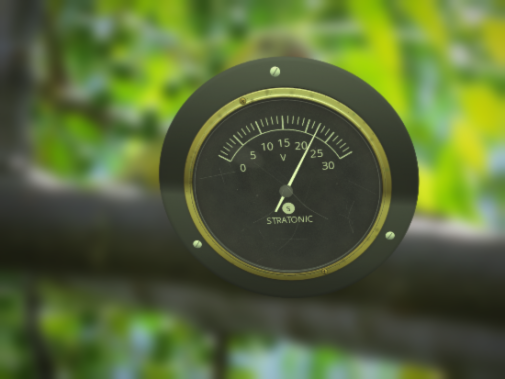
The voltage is 22; V
